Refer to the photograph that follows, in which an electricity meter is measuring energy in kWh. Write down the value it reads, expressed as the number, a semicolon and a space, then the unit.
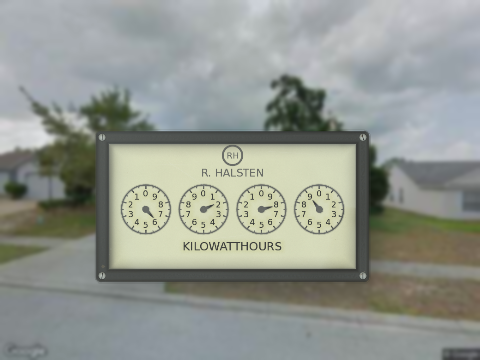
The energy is 6179; kWh
